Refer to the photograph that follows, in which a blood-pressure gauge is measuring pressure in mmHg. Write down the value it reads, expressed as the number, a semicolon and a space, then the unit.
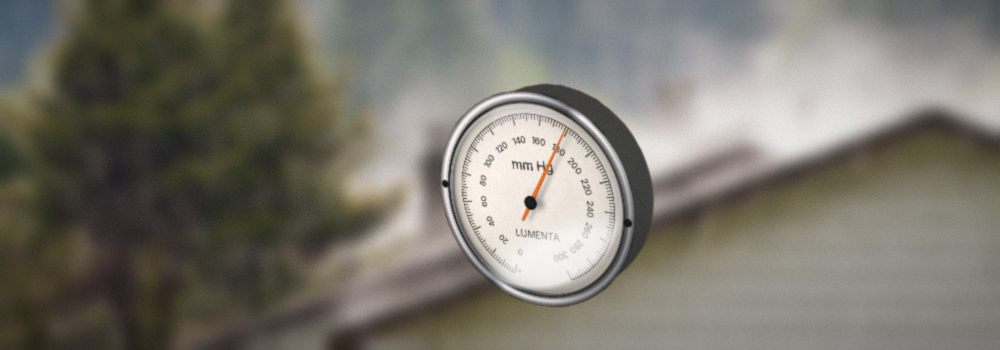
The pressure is 180; mmHg
